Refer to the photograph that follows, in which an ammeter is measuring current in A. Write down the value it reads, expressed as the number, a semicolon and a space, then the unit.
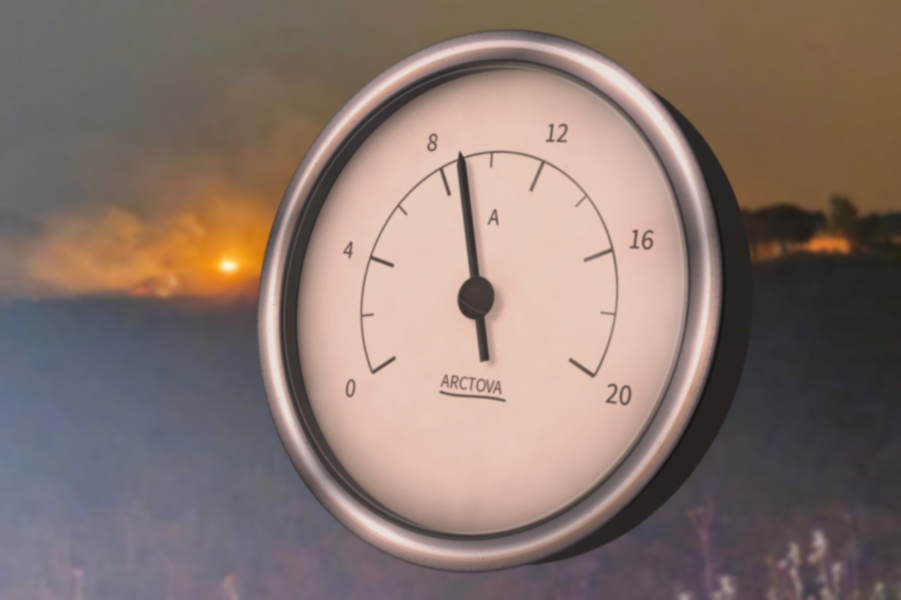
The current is 9; A
